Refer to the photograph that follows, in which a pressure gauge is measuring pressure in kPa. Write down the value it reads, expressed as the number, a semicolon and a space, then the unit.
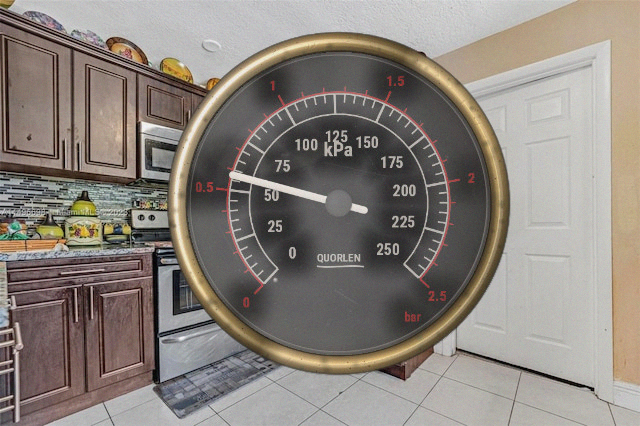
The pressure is 57.5; kPa
